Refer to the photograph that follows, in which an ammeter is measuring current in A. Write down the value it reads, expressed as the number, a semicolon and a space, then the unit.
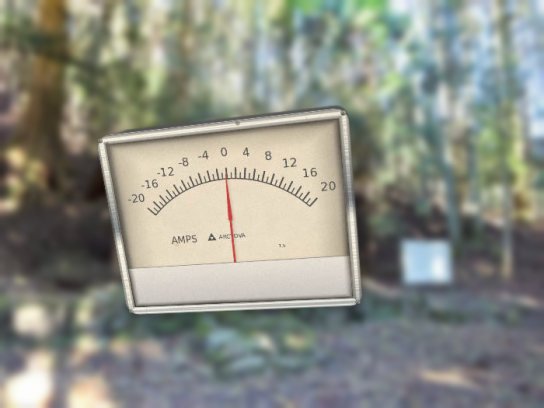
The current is 0; A
